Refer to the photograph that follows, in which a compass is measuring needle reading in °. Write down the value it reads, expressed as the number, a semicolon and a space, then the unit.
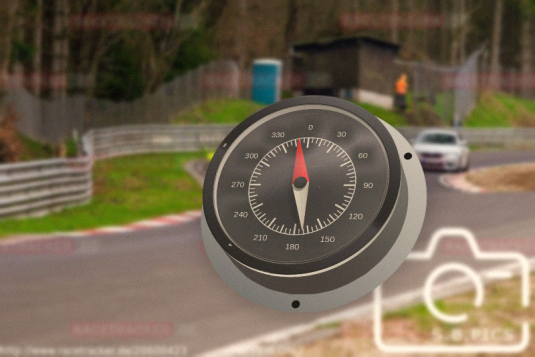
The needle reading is 350; °
